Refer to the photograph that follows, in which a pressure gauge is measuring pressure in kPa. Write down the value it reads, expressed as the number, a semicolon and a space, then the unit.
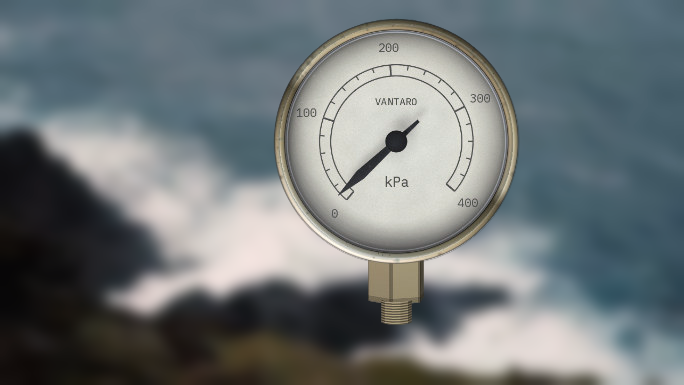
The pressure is 10; kPa
